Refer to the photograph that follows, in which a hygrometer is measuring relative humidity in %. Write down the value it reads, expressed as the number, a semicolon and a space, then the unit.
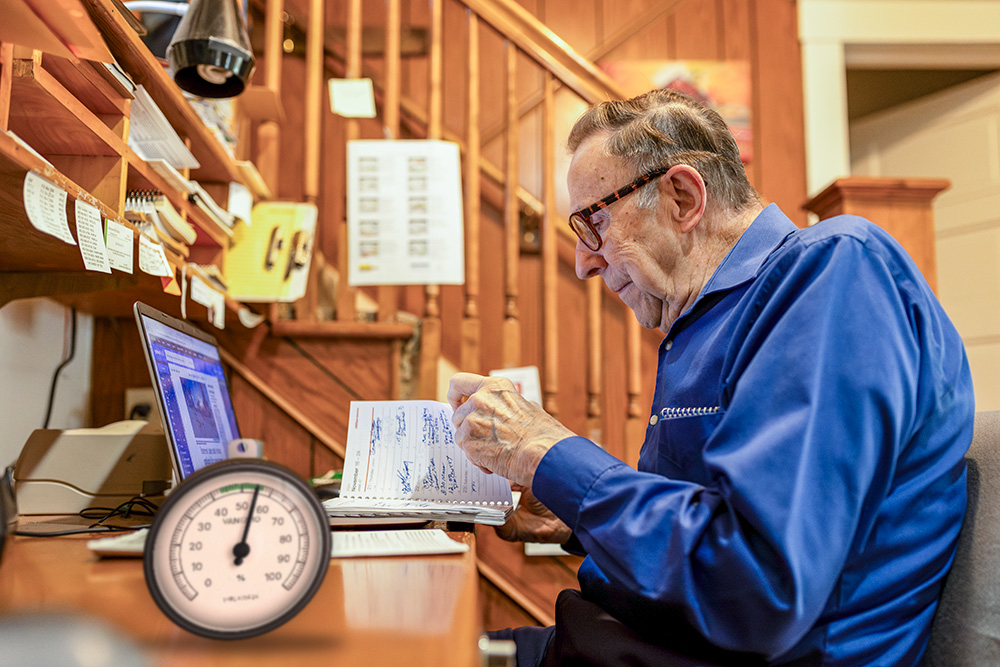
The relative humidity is 55; %
